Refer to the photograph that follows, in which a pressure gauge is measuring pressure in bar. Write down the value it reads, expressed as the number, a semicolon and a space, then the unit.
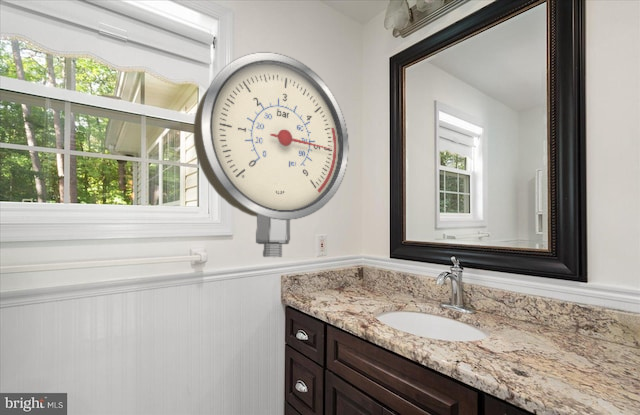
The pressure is 5; bar
